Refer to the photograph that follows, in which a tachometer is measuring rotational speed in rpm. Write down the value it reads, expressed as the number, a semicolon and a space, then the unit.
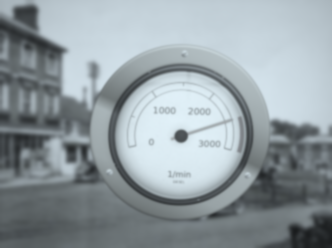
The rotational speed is 2500; rpm
